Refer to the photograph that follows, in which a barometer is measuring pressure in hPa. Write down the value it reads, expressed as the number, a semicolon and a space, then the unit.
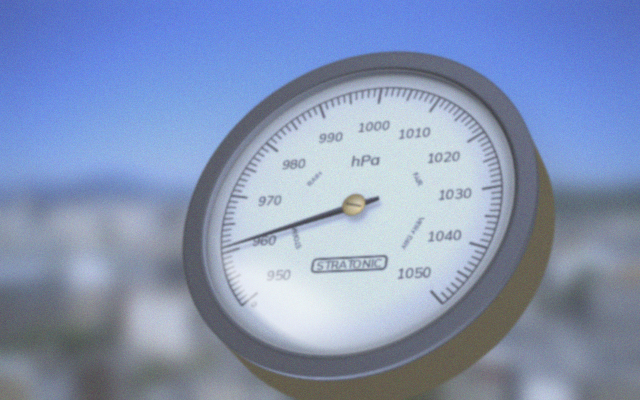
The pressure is 960; hPa
